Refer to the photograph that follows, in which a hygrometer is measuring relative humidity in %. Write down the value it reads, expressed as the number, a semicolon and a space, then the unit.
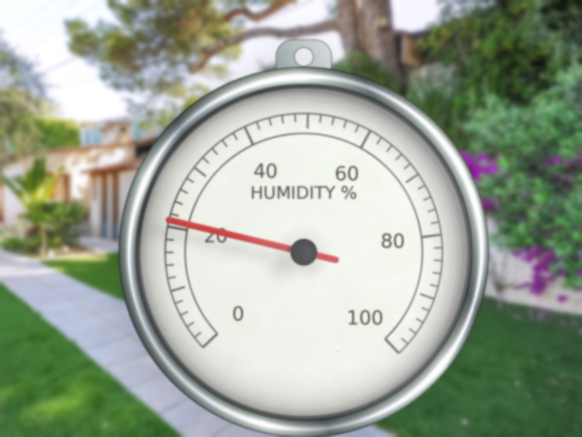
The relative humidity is 21; %
